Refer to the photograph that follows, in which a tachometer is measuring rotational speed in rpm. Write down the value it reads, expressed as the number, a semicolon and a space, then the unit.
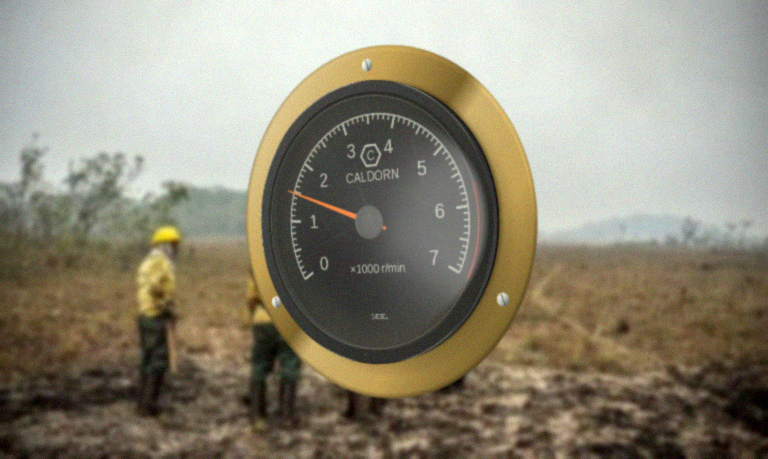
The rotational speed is 1500; rpm
